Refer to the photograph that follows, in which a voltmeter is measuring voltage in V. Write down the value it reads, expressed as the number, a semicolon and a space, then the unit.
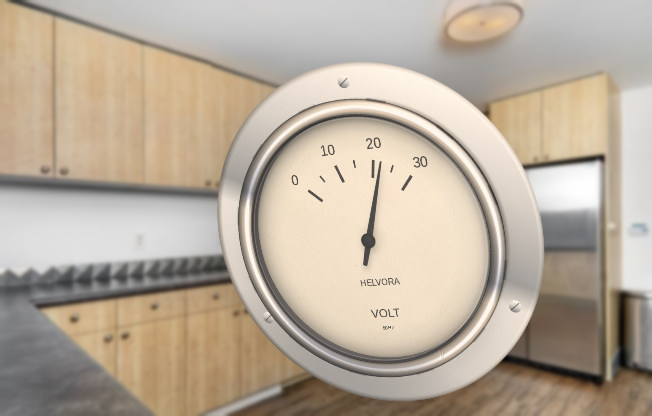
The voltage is 22.5; V
